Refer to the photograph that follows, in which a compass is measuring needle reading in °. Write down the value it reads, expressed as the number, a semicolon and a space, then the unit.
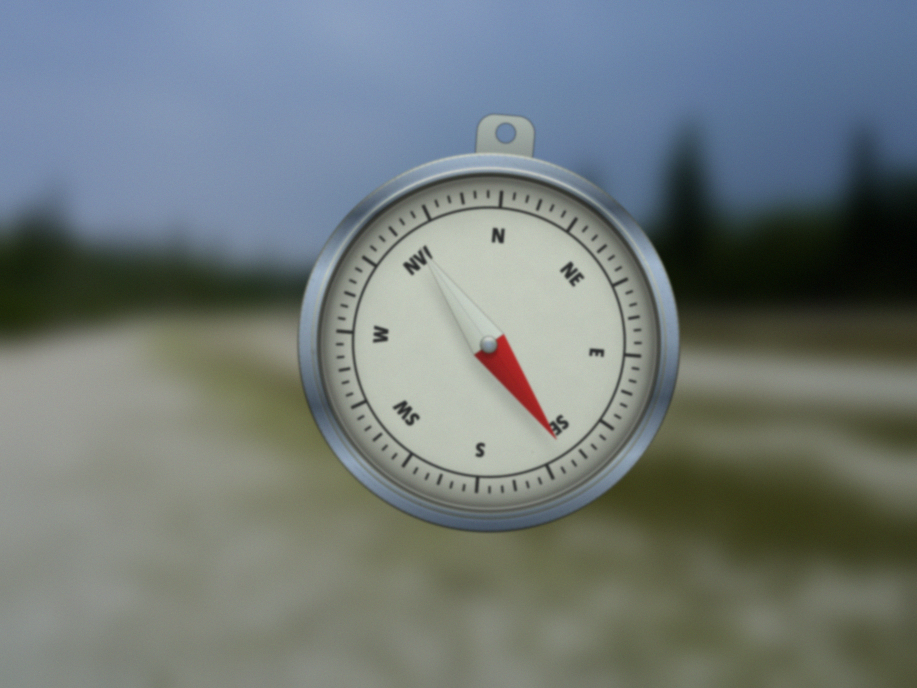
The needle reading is 140; °
